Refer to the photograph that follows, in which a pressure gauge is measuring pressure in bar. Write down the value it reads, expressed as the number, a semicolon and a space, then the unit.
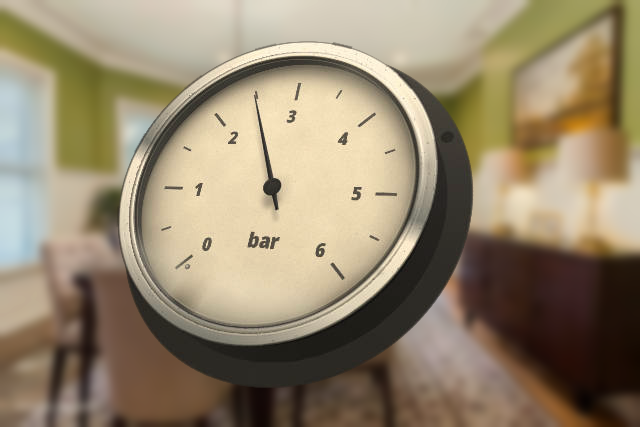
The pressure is 2.5; bar
